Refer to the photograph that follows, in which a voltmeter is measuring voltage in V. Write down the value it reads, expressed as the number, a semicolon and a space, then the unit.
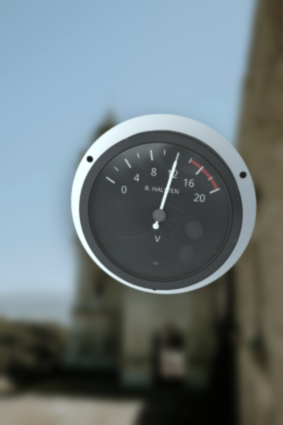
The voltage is 12; V
